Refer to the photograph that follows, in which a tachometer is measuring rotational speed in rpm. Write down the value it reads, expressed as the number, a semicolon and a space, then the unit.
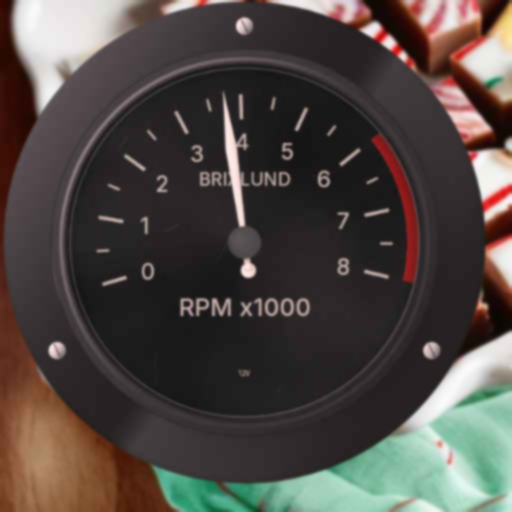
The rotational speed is 3750; rpm
